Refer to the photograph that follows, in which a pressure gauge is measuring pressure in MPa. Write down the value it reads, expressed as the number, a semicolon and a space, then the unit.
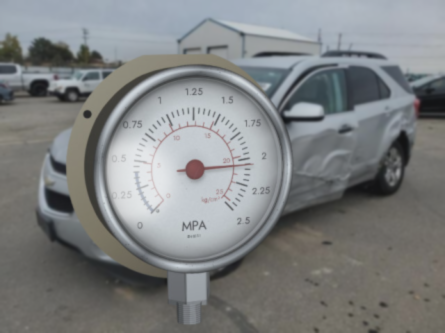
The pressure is 2.05; MPa
